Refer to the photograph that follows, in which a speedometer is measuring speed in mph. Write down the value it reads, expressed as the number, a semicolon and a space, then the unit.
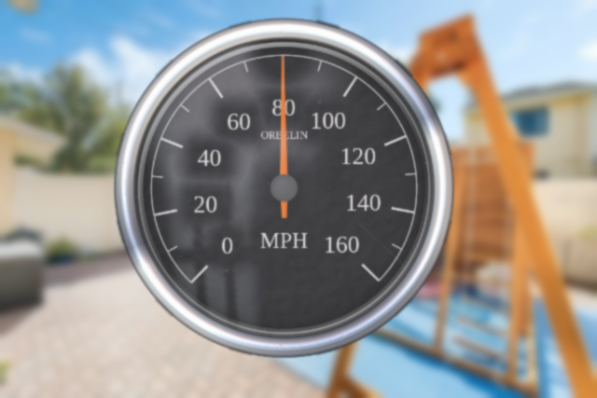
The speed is 80; mph
